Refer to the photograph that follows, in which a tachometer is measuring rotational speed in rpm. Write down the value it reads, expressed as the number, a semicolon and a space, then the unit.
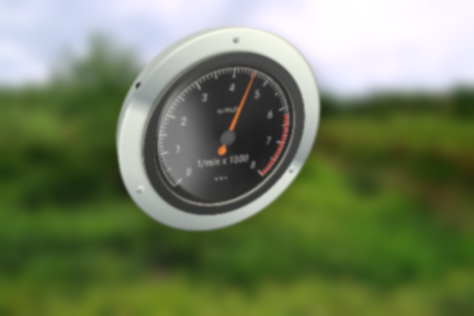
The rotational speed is 4500; rpm
